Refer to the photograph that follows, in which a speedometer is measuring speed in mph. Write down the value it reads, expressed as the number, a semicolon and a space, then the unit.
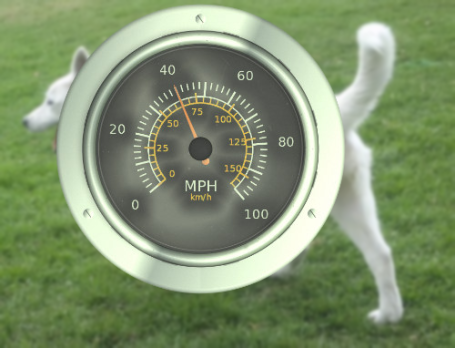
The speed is 40; mph
